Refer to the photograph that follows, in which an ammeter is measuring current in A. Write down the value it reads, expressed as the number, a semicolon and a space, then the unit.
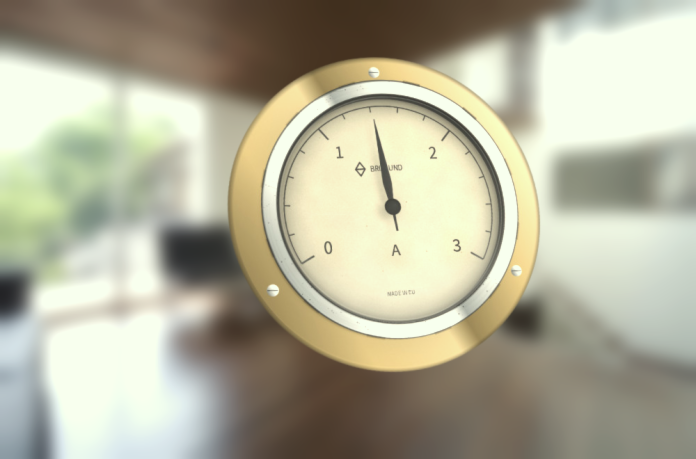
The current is 1.4; A
